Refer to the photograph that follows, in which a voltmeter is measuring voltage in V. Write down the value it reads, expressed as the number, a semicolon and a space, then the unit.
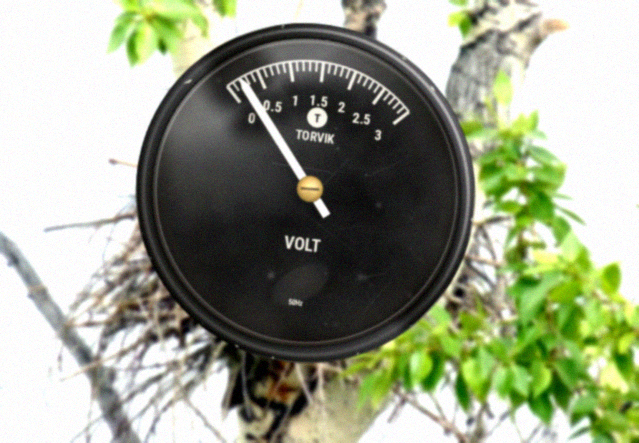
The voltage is 0.2; V
